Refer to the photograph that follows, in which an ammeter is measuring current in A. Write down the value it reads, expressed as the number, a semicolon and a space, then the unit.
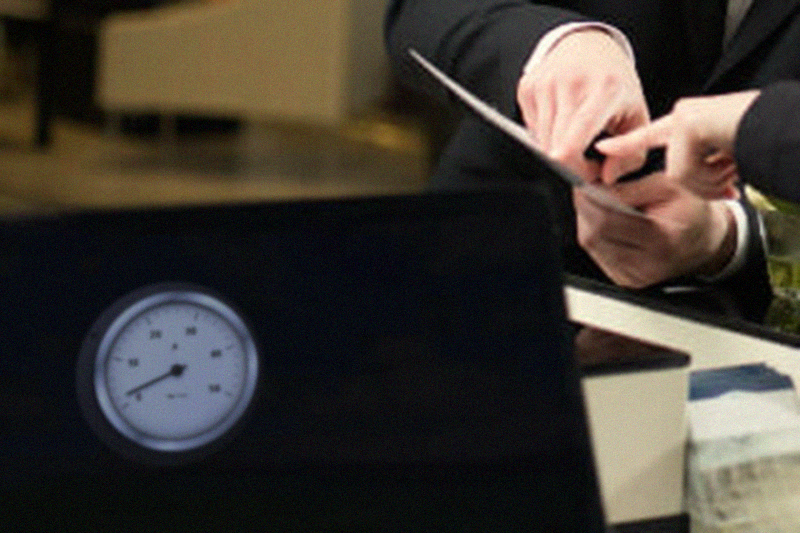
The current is 2; A
